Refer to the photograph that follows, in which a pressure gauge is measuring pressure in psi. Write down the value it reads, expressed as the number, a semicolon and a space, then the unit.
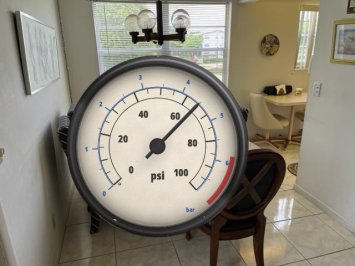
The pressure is 65; psi
